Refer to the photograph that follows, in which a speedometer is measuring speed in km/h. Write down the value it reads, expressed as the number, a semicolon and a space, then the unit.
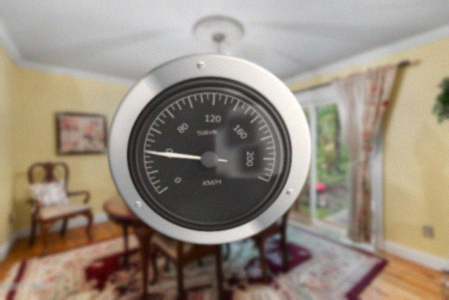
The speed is 40; km/h
